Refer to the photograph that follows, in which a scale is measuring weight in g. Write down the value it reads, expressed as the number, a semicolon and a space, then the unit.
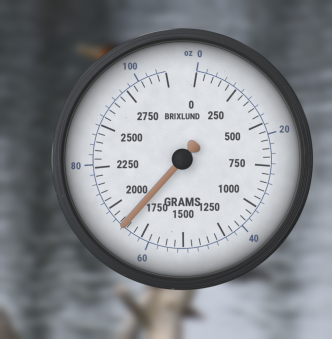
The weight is 1875; g
